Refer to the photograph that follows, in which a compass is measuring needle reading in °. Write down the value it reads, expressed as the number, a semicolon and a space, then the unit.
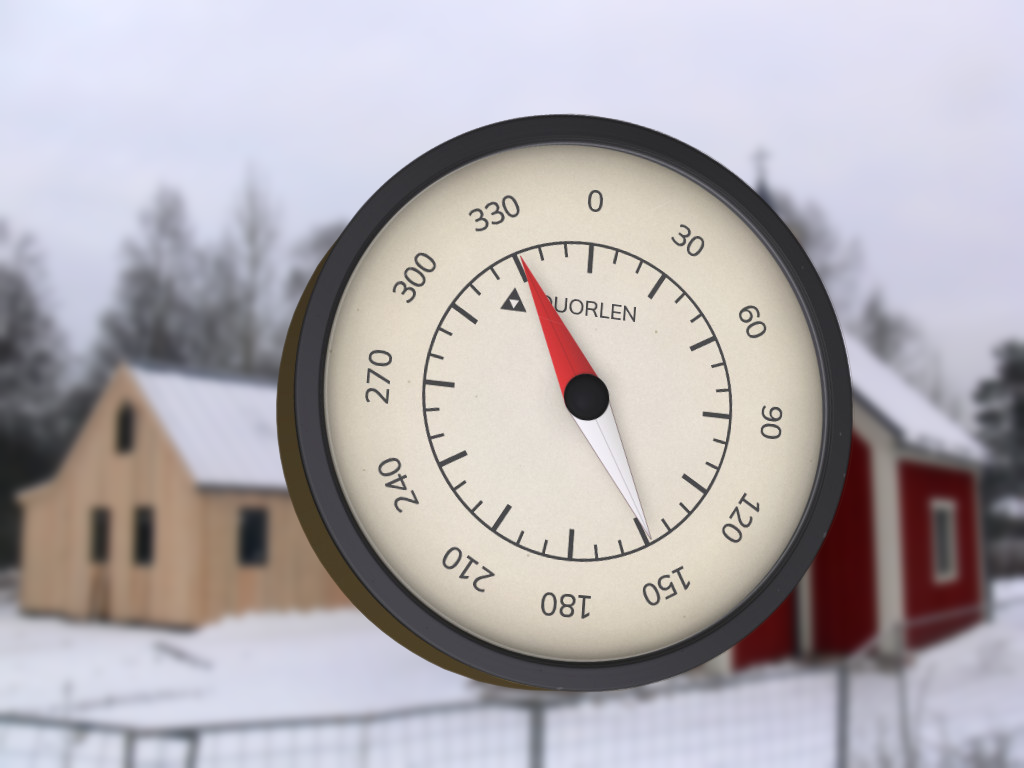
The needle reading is 330; °
